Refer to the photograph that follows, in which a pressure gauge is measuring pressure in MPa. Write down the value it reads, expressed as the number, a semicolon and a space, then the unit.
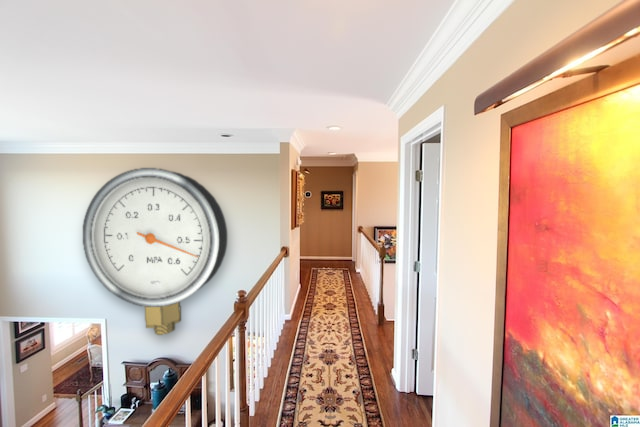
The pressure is 0.54; MPa
